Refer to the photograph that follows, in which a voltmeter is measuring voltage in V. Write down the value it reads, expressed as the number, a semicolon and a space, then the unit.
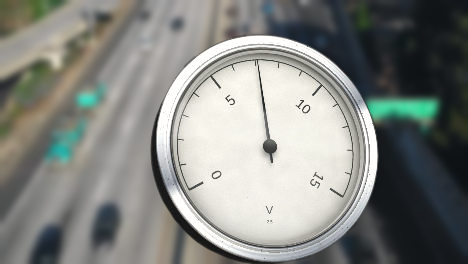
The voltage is 7; V
